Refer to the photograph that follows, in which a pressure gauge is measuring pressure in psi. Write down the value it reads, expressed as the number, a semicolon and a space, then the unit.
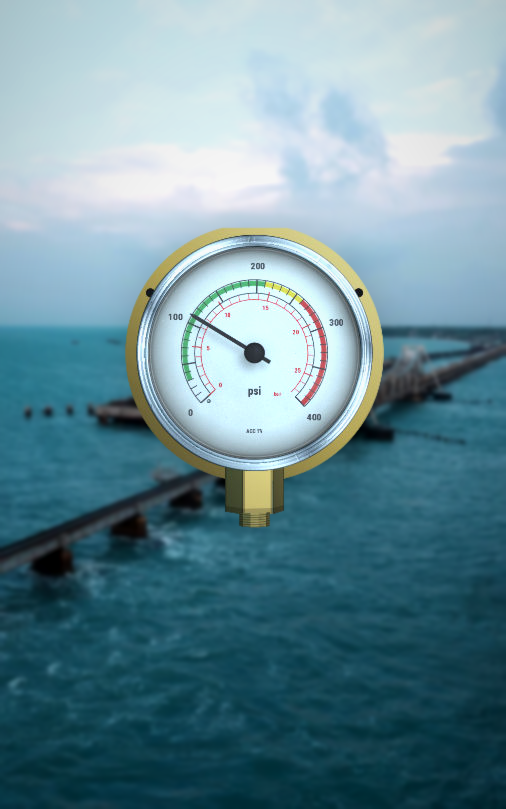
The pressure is 110; psi
